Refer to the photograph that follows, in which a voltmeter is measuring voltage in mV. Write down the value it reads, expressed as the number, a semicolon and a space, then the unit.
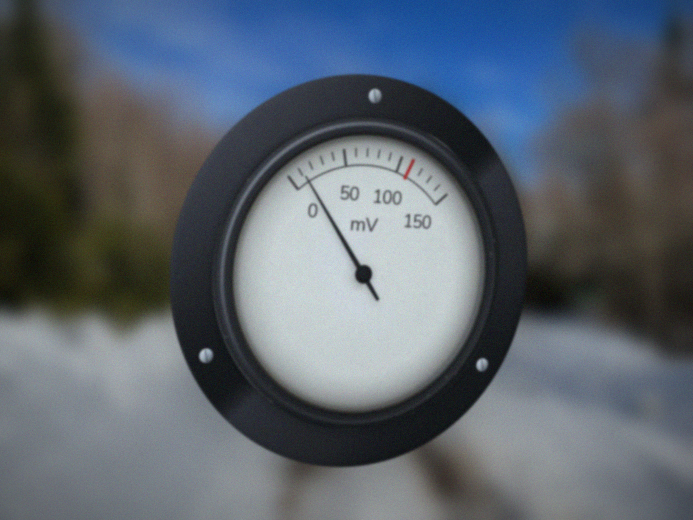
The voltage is 10; mV
